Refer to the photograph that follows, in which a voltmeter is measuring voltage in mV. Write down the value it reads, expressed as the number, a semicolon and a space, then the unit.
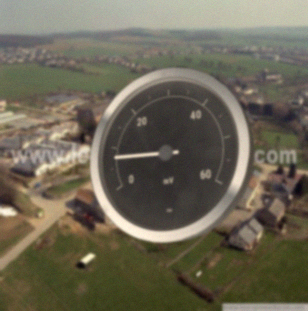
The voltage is 7.5; mV
